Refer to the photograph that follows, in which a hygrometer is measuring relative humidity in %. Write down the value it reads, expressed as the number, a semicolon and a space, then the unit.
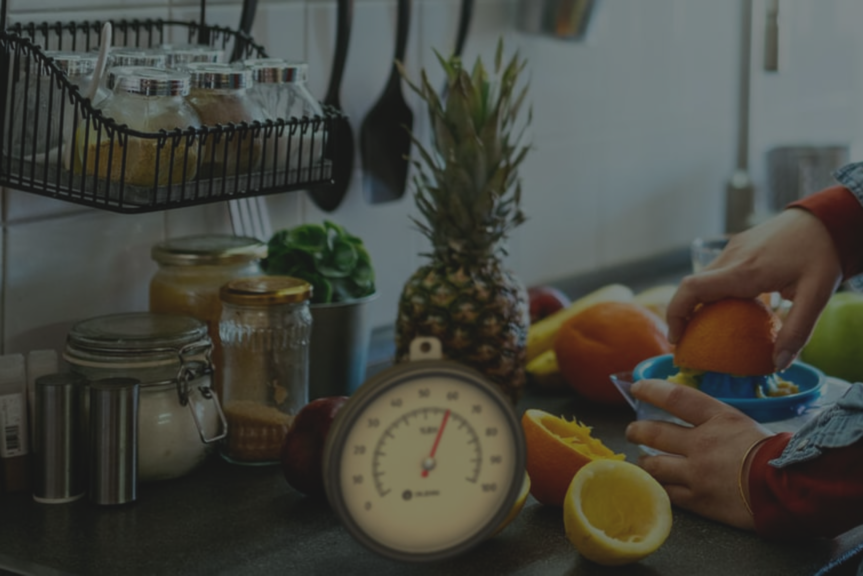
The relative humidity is 60; %
